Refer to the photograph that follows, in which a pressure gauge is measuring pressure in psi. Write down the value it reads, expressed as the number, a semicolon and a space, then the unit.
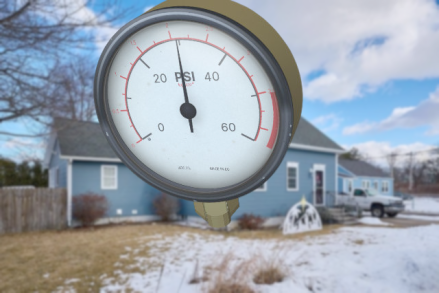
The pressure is 30; psi
